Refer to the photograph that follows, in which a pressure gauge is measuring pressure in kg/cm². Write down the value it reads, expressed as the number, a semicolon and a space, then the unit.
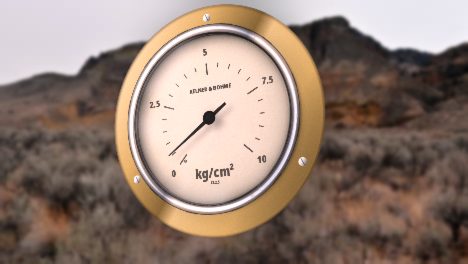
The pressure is 0.5; kg/cm²
